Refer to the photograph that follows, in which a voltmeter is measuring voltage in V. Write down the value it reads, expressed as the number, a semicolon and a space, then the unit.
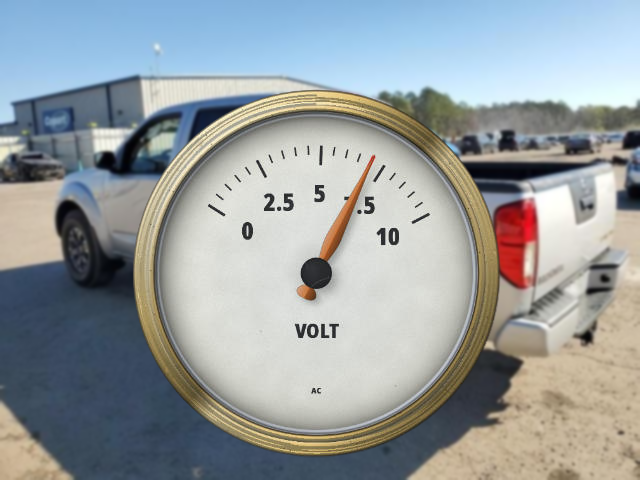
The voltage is 7; V
